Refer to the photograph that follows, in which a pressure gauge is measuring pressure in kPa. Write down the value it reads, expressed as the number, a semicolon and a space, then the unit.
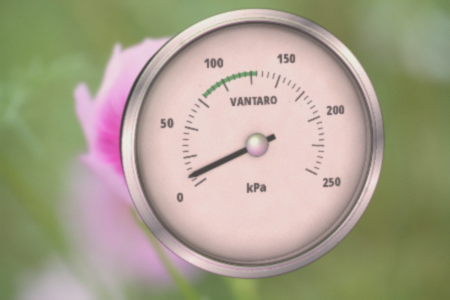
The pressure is 10; kPa
